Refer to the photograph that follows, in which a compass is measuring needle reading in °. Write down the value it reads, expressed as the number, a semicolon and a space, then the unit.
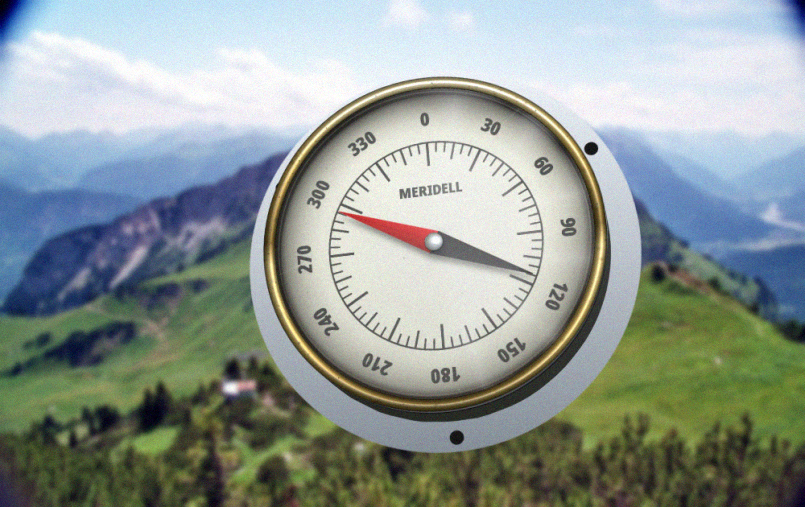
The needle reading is 295; °
